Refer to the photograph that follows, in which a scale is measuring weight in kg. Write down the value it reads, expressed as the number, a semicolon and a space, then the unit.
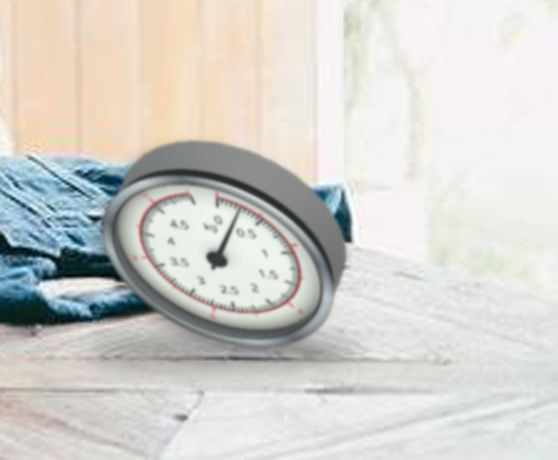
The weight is 0.25; kg
